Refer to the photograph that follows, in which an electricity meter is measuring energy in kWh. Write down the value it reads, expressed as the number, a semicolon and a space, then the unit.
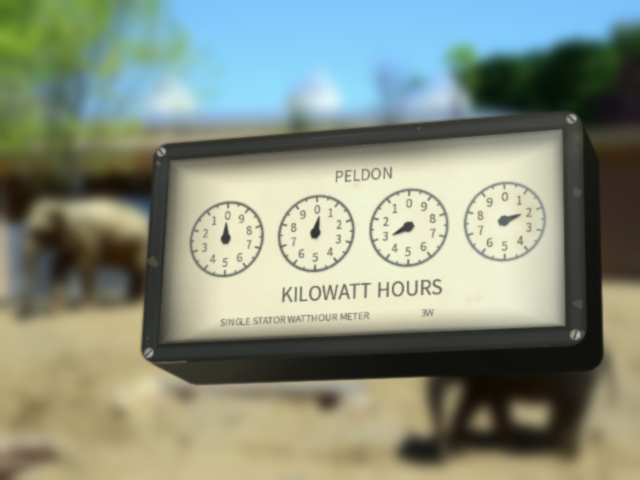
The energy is 32; kWh
